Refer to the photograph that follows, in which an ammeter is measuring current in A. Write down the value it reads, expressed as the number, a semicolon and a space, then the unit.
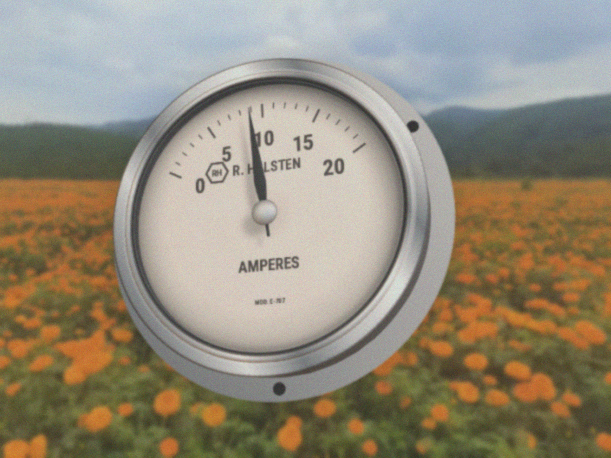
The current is 9; A
